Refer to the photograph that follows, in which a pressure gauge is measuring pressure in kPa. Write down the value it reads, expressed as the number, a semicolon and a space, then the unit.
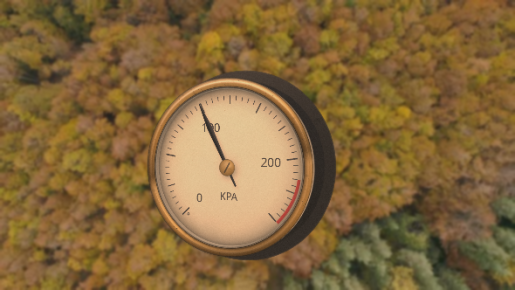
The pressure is 100; kPa
